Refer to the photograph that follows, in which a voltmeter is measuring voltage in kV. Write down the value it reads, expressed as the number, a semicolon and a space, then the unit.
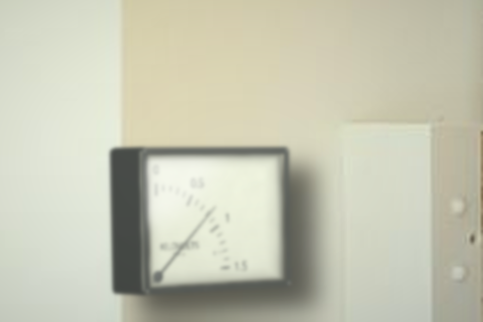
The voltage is 0.8; kV
